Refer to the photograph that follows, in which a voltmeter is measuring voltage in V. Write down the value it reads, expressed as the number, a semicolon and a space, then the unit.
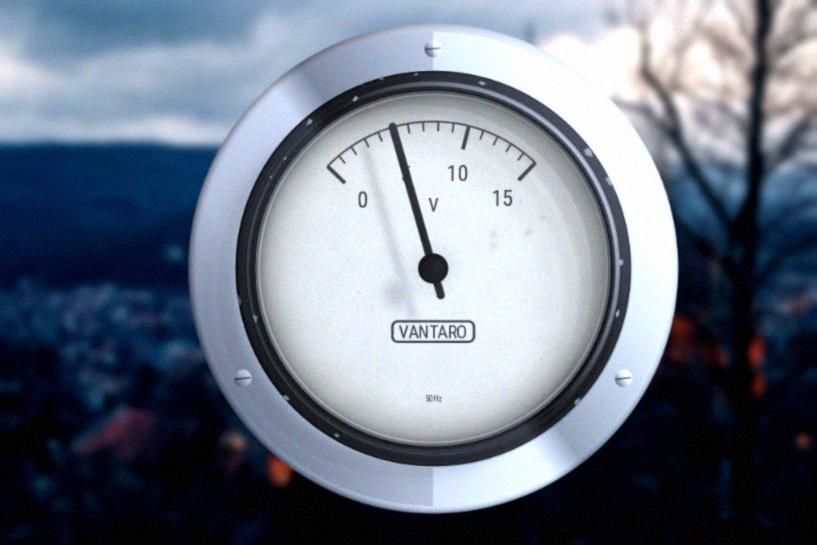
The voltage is 5; V
